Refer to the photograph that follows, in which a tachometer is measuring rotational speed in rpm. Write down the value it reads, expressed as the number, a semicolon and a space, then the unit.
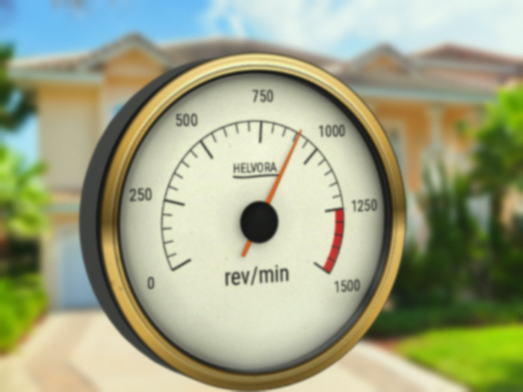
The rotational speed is 900; rpm
